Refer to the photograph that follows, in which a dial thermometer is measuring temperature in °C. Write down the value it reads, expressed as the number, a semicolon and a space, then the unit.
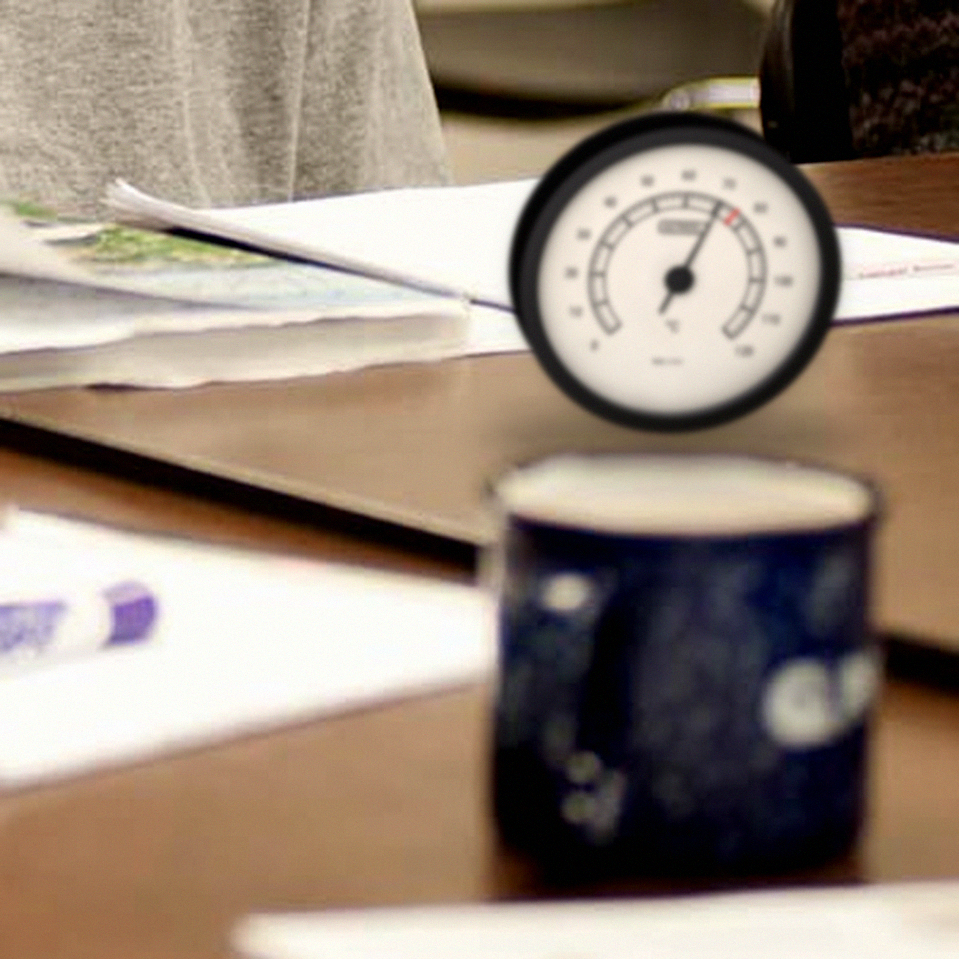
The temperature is 70; °C
